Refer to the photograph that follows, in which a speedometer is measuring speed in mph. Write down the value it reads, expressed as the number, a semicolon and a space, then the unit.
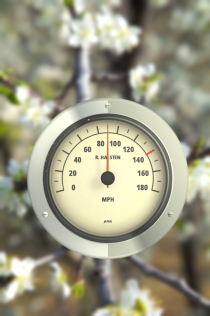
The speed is 90; mph
